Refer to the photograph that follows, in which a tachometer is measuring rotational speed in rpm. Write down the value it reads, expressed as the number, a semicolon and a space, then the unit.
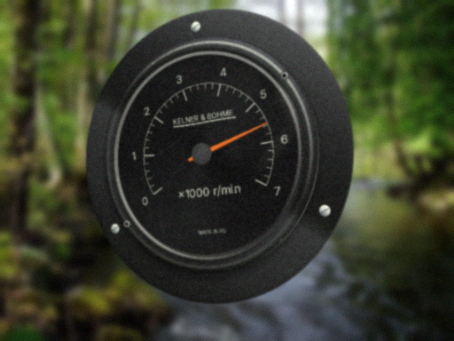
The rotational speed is 5600; rpm
